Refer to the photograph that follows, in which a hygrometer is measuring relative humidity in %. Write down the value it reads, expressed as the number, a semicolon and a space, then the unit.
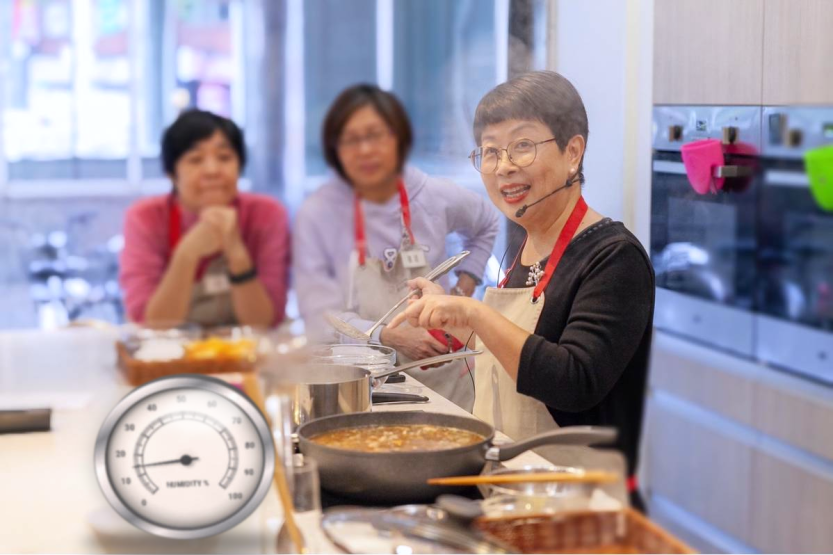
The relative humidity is 15; %
